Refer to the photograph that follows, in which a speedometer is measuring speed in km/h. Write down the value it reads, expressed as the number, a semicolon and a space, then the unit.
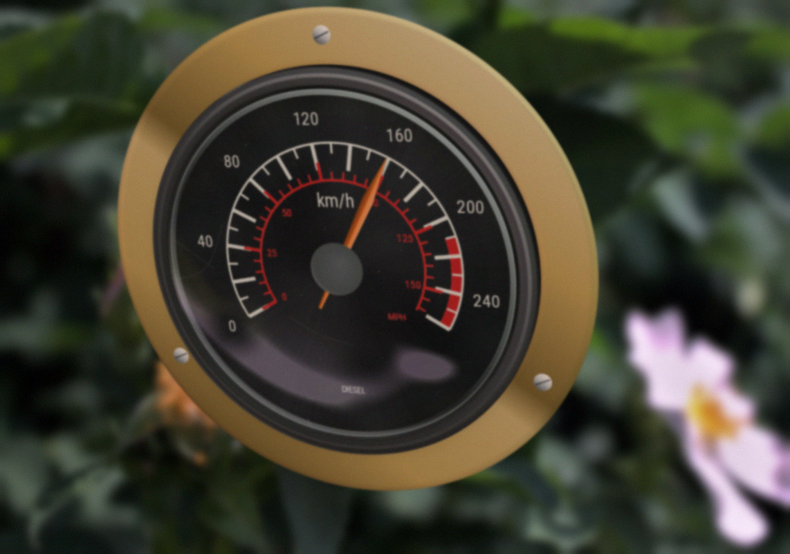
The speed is 160; km/h
